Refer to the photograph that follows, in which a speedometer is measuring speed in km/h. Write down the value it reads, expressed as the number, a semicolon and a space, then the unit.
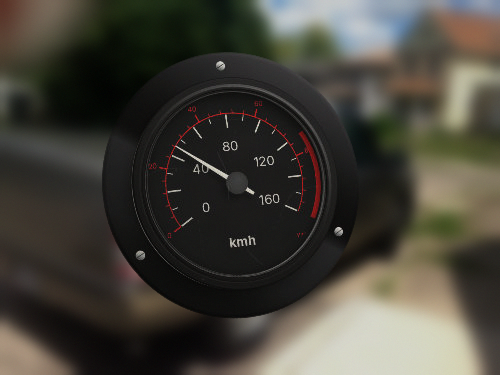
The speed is 45; km/h
